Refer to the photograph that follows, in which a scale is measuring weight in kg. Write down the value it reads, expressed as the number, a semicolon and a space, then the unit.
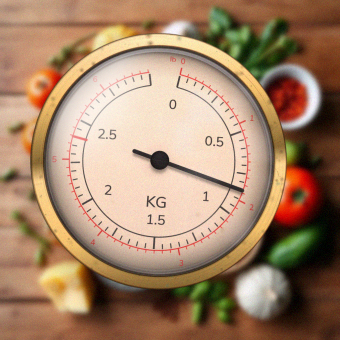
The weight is 0.85; kg
